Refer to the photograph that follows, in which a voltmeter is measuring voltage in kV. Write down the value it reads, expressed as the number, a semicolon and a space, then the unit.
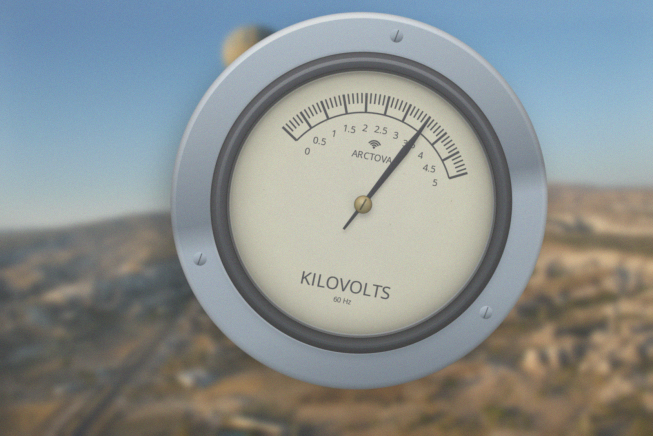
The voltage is 3.5; kV
